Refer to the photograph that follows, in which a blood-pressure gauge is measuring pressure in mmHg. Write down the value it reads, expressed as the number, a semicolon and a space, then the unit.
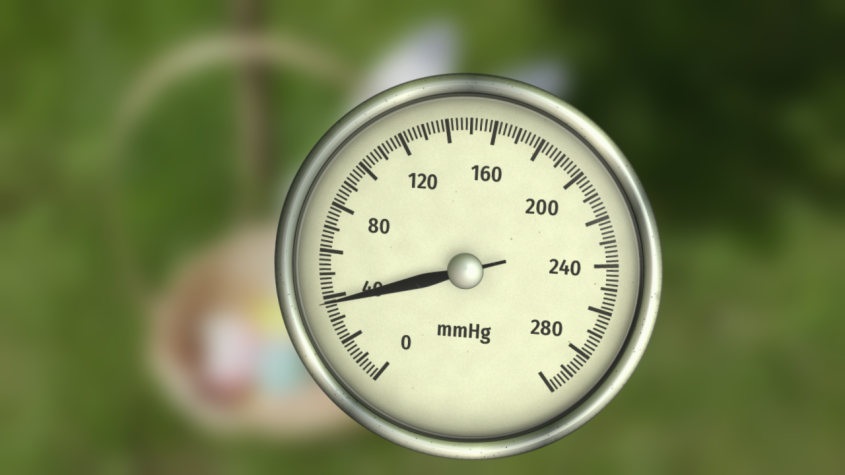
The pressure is 38; mmHg
